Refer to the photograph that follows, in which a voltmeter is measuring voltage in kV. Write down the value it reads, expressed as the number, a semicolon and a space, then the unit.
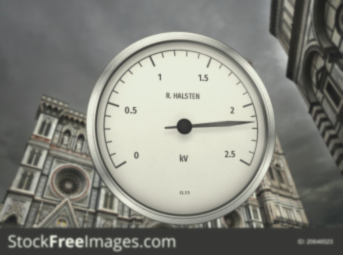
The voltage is 2.15; kV
